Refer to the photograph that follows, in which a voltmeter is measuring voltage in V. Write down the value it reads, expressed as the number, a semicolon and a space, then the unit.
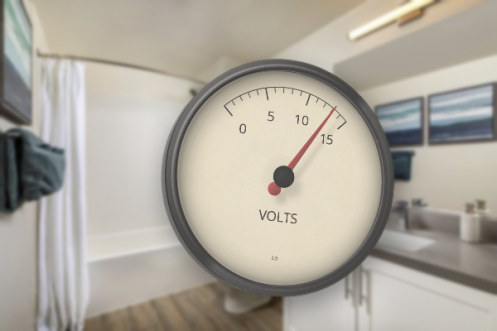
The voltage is 13; V
